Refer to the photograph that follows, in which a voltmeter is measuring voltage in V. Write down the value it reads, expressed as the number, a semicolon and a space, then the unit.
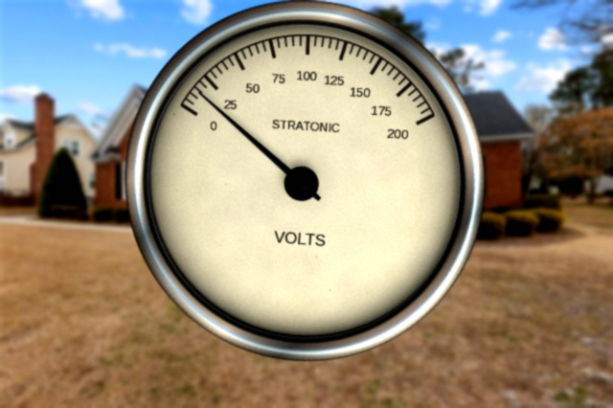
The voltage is 15; V
